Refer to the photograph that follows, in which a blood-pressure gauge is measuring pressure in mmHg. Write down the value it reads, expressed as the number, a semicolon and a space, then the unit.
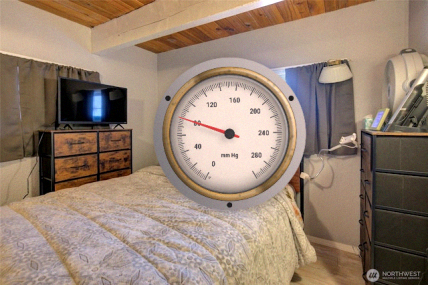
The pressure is 80; mmHg
